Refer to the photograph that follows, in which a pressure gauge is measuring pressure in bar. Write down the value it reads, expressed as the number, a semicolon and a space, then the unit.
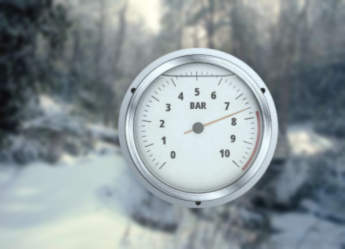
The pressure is 7.6; bar
